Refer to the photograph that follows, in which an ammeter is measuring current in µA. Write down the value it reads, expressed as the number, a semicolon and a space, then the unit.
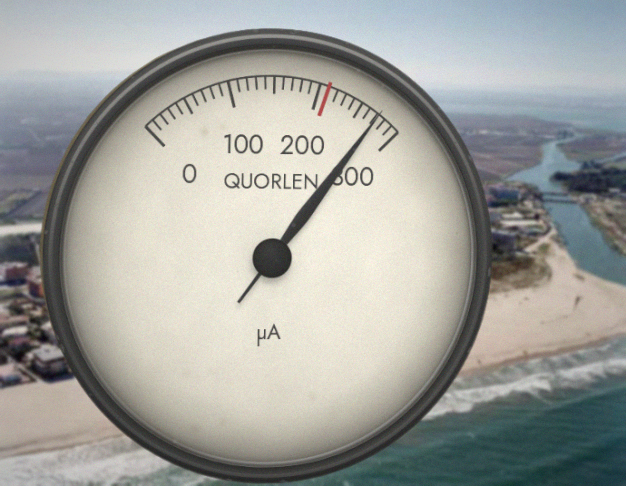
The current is 270; µA
